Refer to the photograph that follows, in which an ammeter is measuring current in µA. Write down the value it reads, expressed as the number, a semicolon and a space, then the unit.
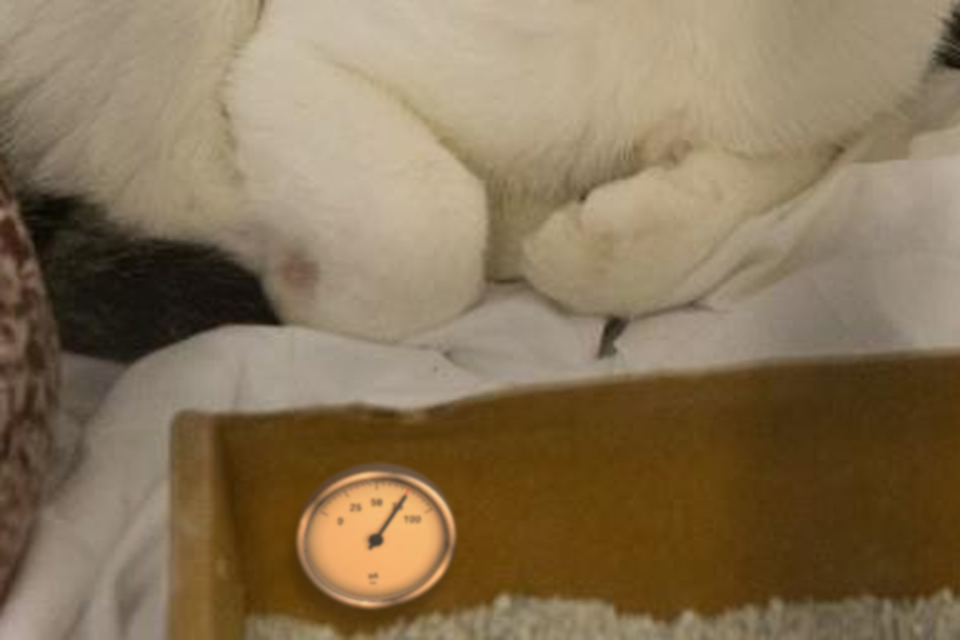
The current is 75; µA
